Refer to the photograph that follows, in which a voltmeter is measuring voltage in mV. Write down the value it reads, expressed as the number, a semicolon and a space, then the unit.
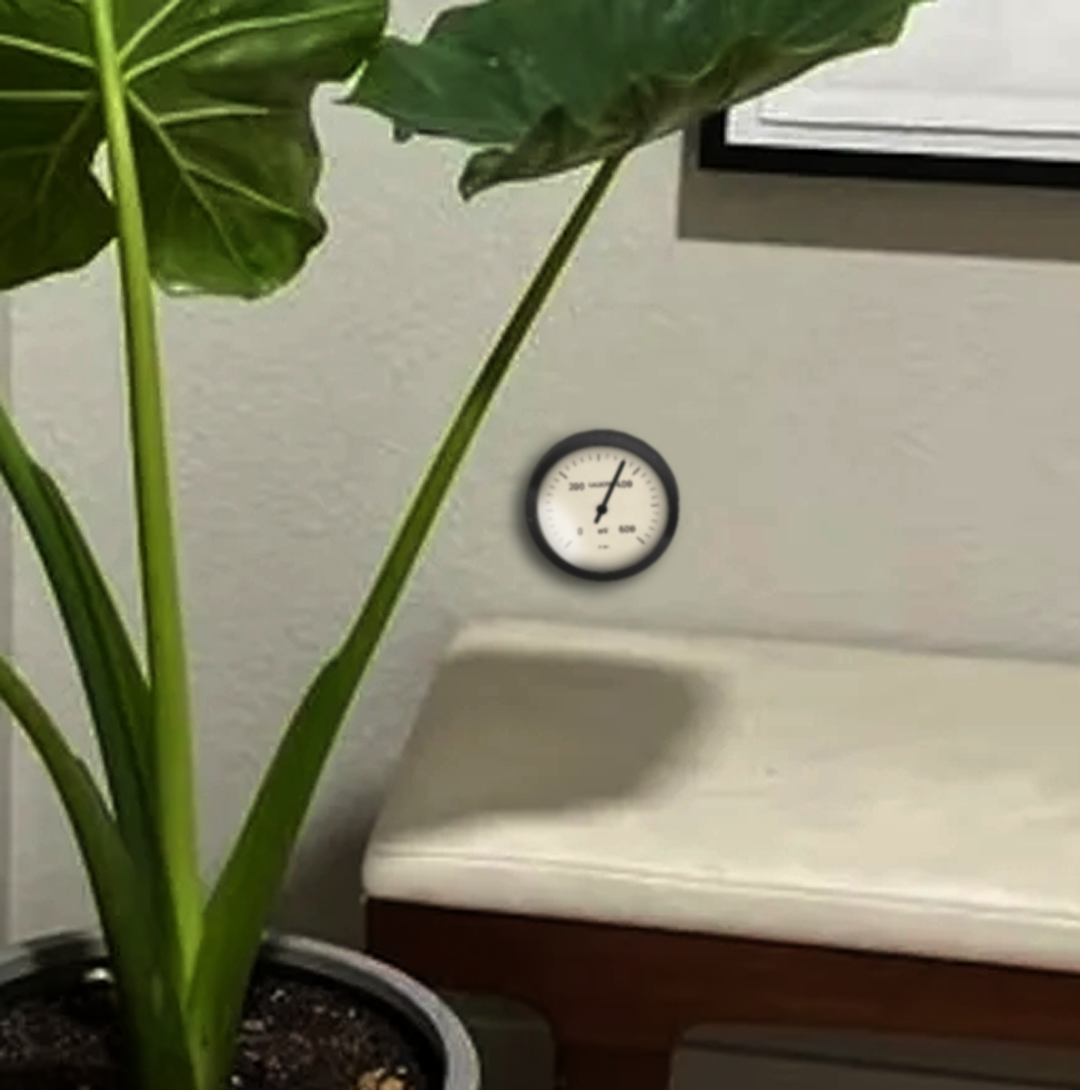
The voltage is 360; mV
